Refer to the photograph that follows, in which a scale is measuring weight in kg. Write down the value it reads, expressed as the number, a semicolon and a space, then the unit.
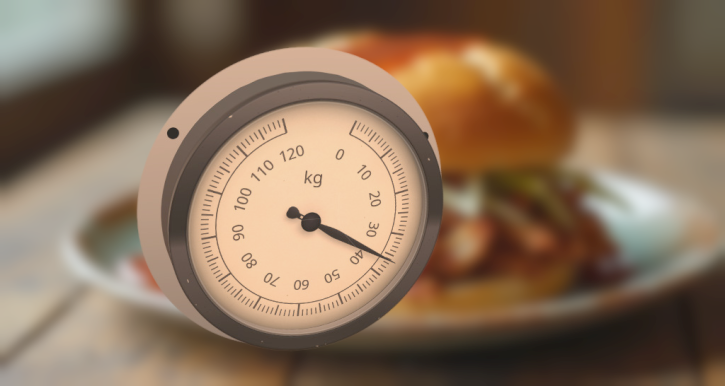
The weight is 36; kg
